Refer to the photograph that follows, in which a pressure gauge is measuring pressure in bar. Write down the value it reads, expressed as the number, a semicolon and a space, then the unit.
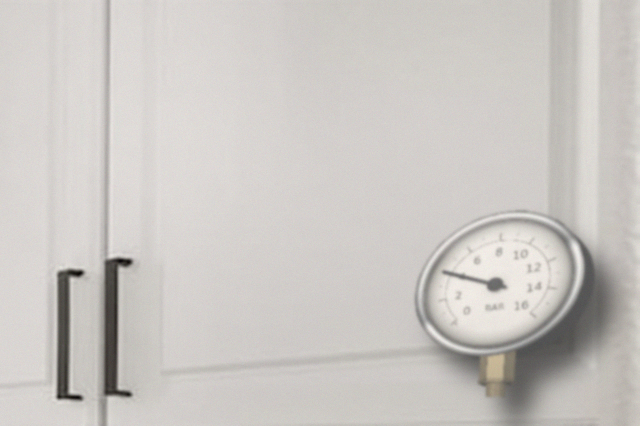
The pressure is 4; bar
